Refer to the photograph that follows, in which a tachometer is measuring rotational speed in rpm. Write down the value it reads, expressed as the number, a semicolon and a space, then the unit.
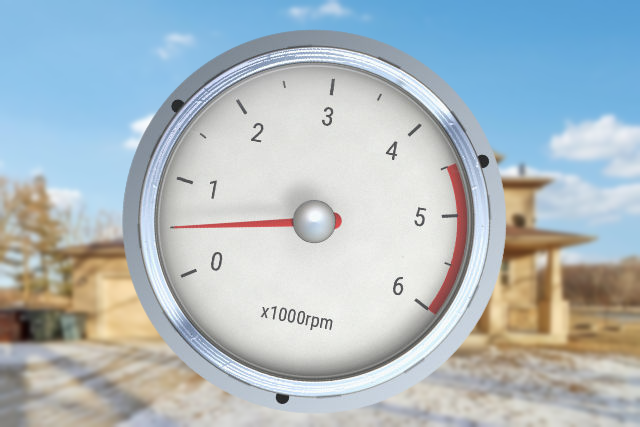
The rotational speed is 500; rpm
